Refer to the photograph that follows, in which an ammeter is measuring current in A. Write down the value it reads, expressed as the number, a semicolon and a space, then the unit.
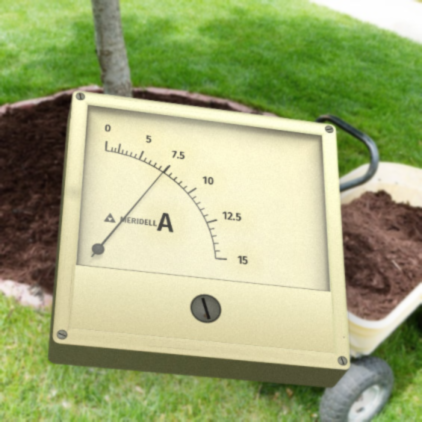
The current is 7.5; A
